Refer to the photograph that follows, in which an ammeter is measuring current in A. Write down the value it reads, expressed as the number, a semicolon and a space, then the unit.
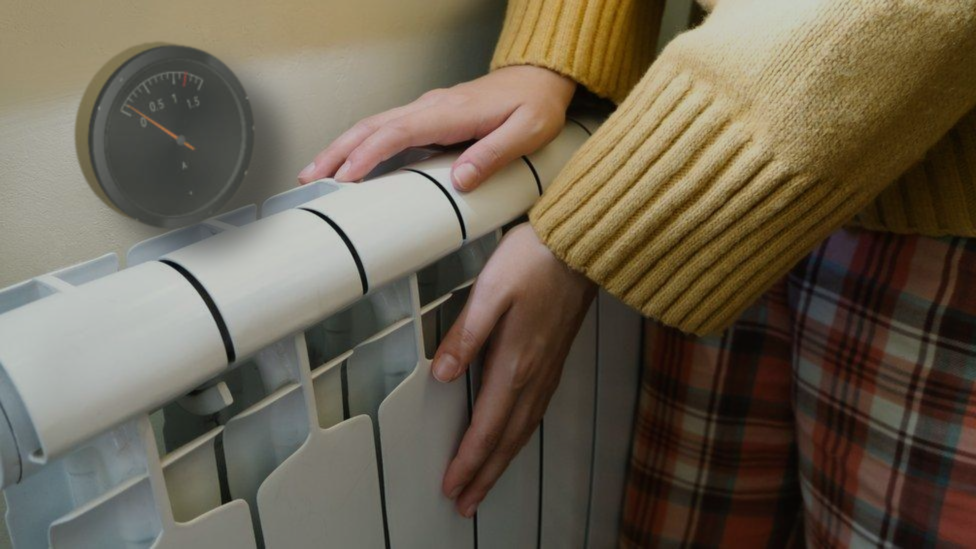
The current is 0.1; A
